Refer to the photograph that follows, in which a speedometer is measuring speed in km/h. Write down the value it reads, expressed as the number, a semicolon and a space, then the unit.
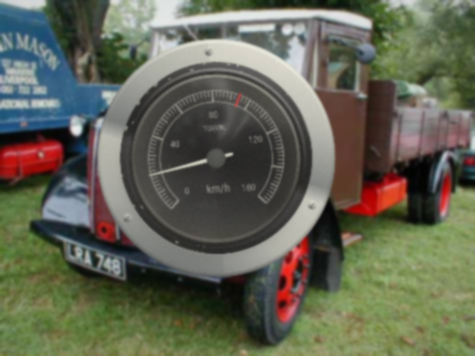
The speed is 20; km/h
